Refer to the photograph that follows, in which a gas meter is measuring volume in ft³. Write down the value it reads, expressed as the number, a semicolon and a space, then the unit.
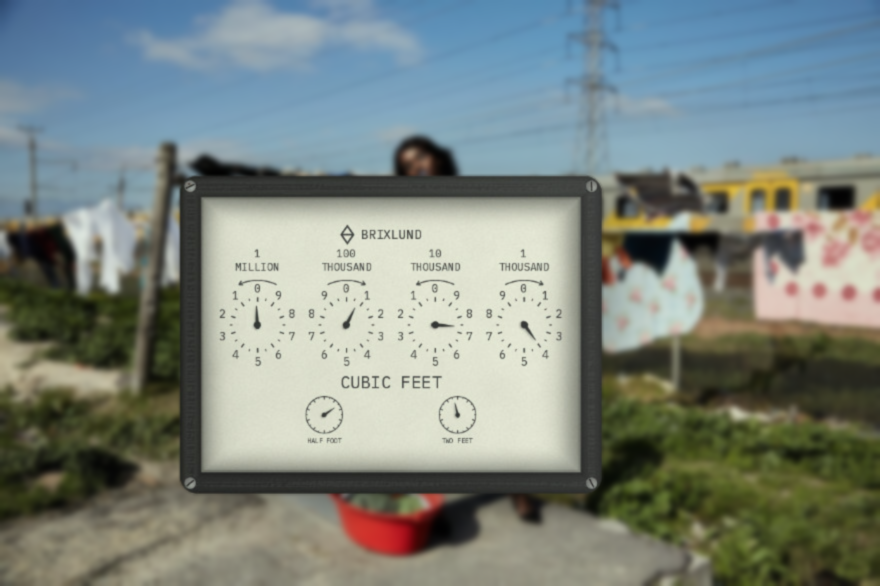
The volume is 7400; ft³
